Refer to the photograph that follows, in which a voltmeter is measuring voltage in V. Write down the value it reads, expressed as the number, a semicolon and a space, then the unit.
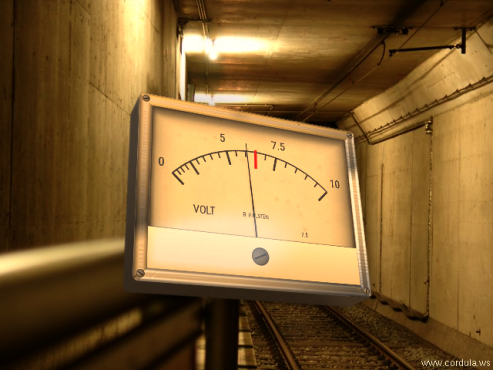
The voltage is 6; V
